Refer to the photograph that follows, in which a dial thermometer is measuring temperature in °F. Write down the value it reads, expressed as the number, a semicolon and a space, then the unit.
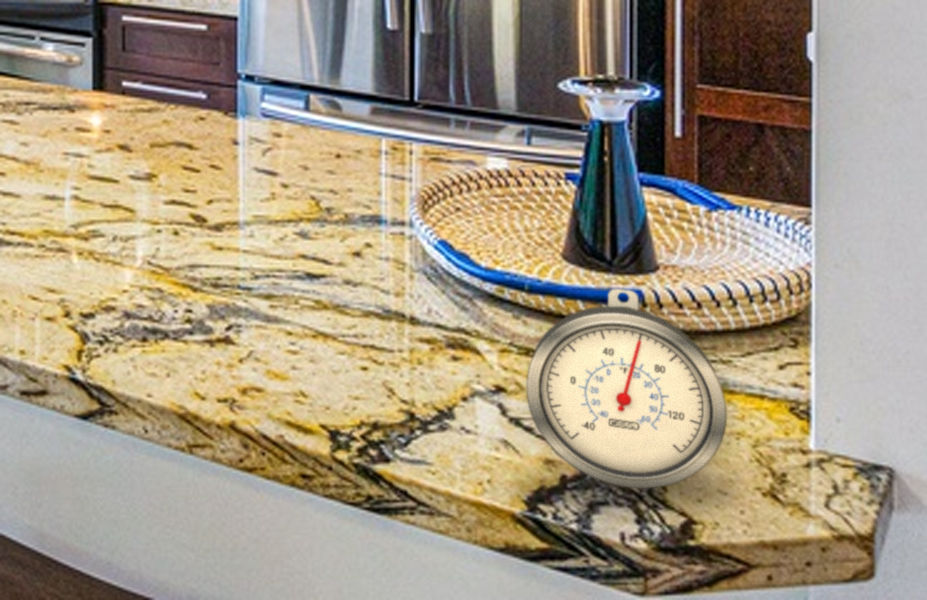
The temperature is 60; °F
